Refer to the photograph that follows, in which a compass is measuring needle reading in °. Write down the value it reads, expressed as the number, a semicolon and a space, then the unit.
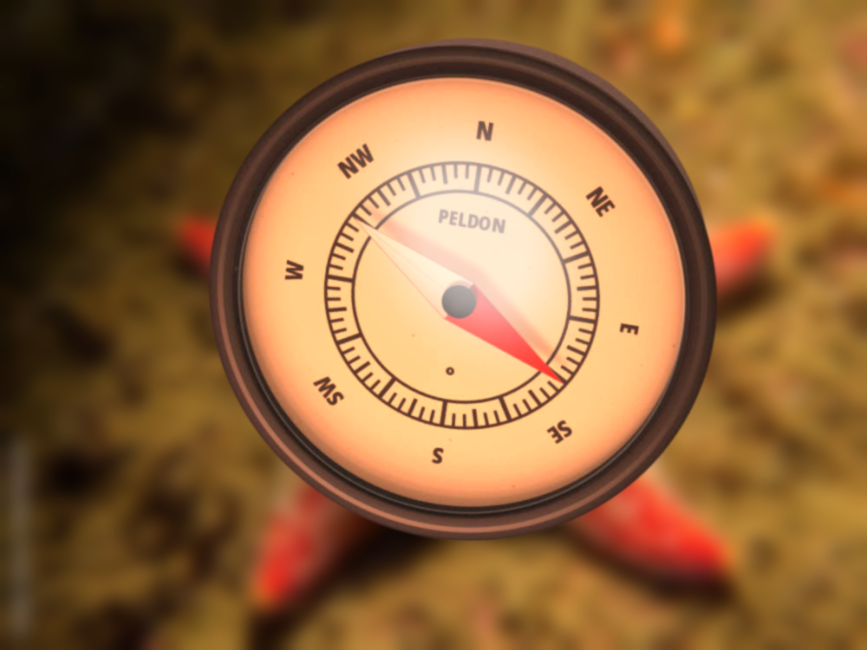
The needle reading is 120; °
